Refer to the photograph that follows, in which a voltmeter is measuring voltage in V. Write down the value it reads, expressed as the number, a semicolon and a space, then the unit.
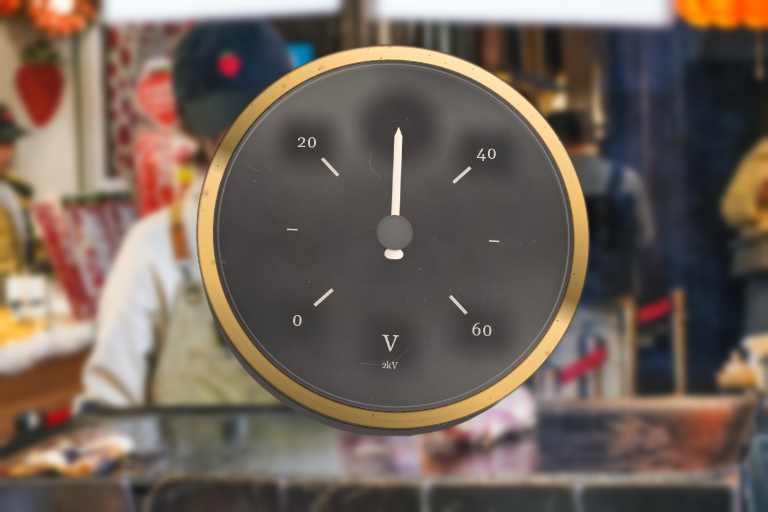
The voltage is 30; V
